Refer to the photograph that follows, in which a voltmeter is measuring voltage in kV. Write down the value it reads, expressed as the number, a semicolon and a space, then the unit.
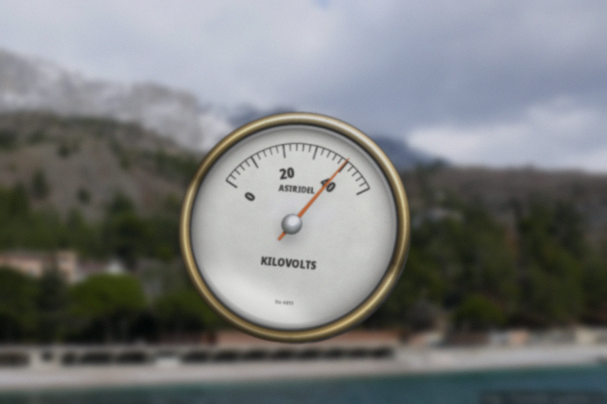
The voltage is 40; kV
